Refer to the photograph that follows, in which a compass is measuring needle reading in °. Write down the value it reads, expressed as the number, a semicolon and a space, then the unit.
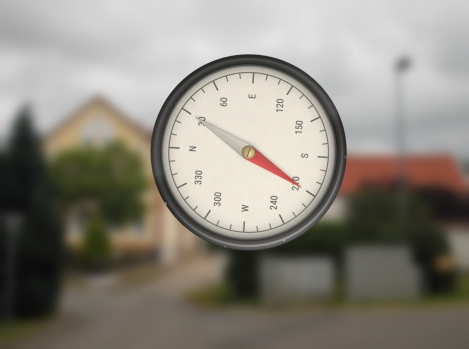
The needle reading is 210; °
